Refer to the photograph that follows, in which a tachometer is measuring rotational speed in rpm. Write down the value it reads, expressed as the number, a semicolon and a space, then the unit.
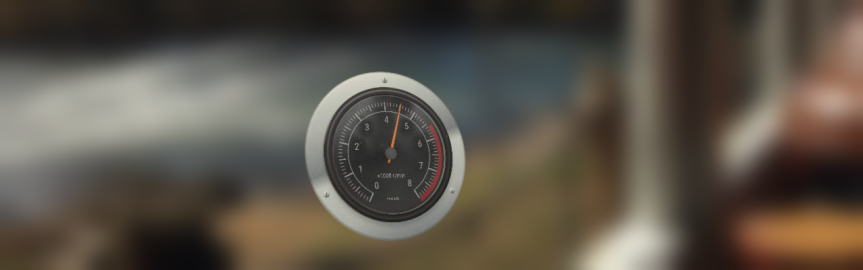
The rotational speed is 4500; rpm
